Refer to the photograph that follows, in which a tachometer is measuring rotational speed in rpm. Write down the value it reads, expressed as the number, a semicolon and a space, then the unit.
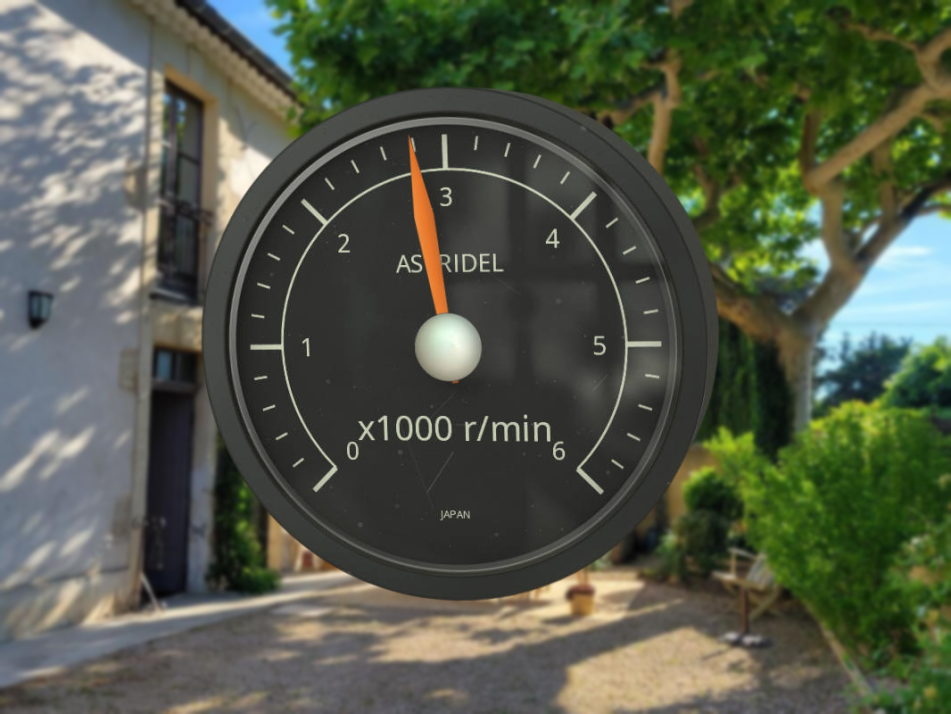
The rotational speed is 2800; rpm
